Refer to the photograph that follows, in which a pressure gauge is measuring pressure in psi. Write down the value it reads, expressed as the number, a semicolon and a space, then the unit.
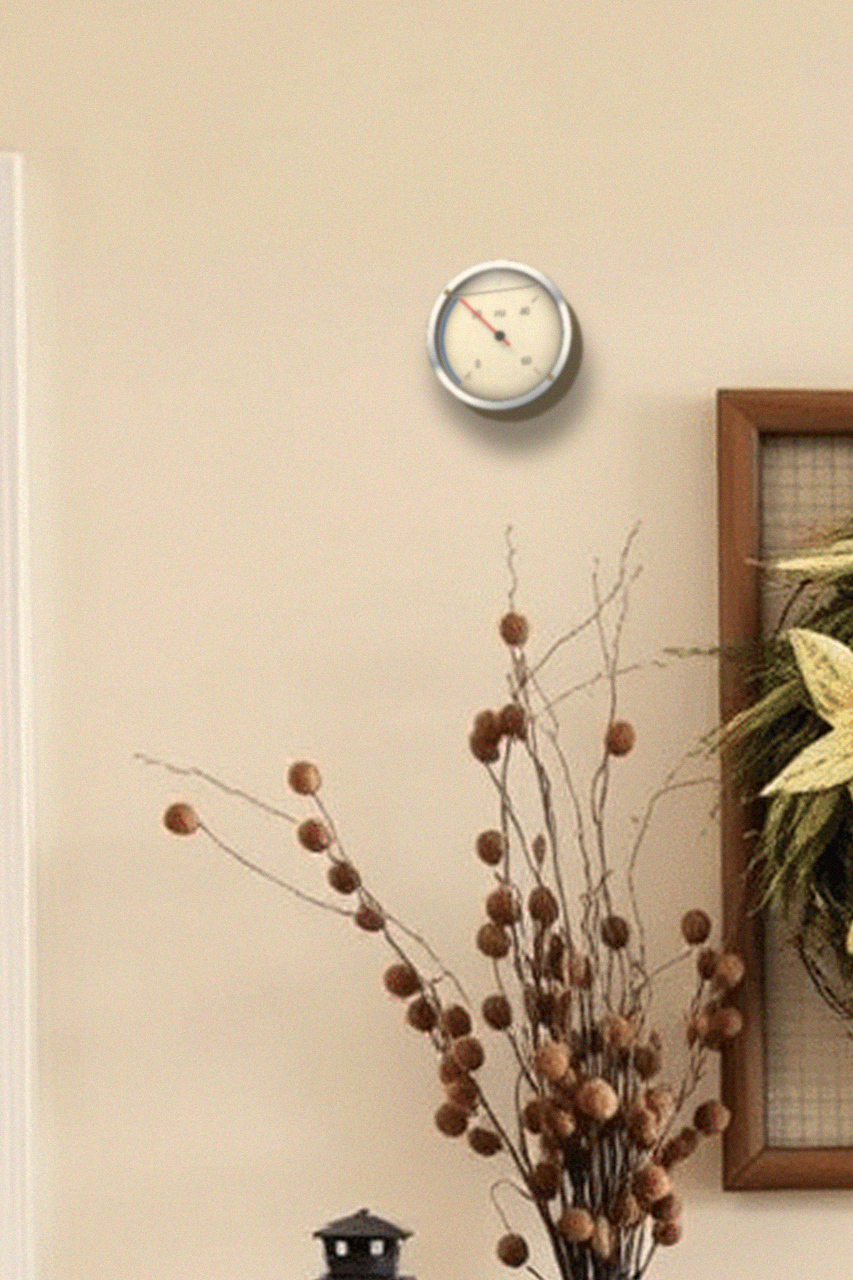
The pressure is 20; psi
